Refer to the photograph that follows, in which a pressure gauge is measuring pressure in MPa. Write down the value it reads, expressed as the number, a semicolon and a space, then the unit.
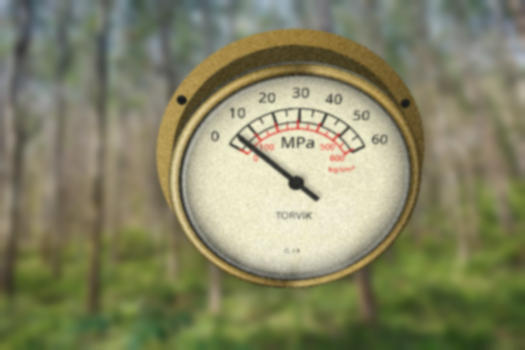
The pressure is 5; MPa
